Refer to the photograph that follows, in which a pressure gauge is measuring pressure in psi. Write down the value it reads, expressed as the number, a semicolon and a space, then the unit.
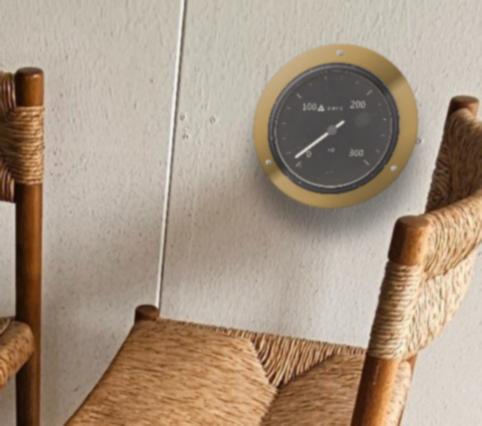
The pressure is 10; psi
